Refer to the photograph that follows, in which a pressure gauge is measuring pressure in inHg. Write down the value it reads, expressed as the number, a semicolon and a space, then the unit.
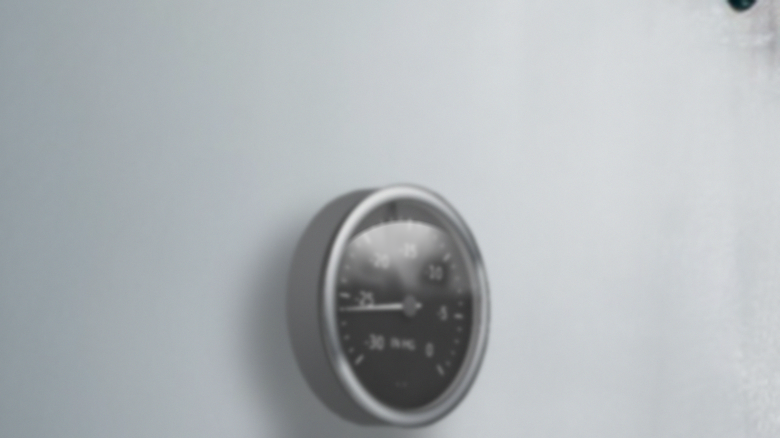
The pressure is -26; inHg
